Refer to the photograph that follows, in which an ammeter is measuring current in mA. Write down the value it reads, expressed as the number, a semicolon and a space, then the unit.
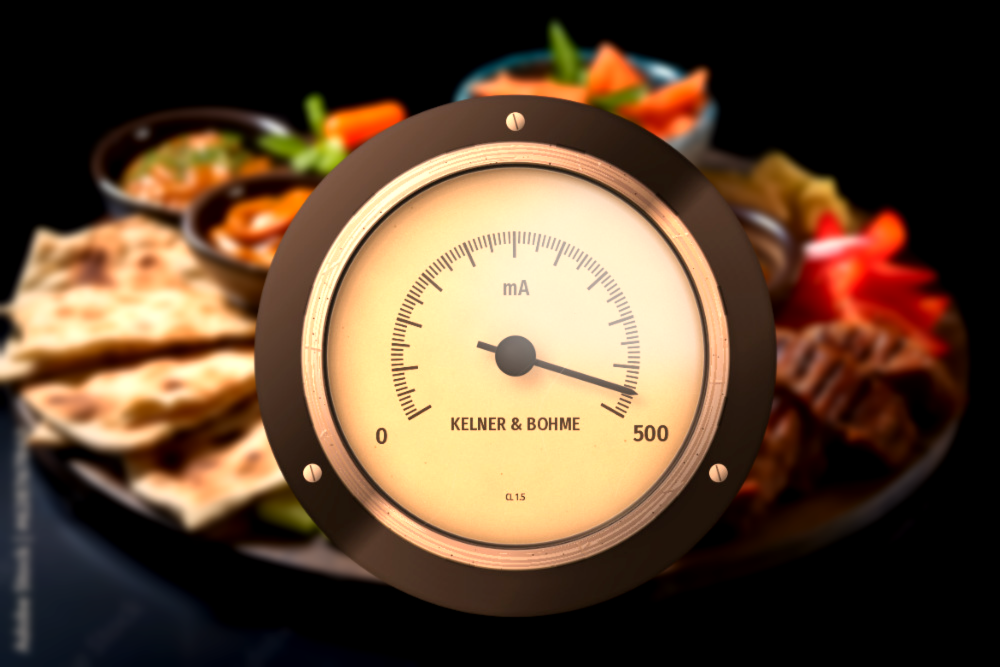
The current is 475; mA
